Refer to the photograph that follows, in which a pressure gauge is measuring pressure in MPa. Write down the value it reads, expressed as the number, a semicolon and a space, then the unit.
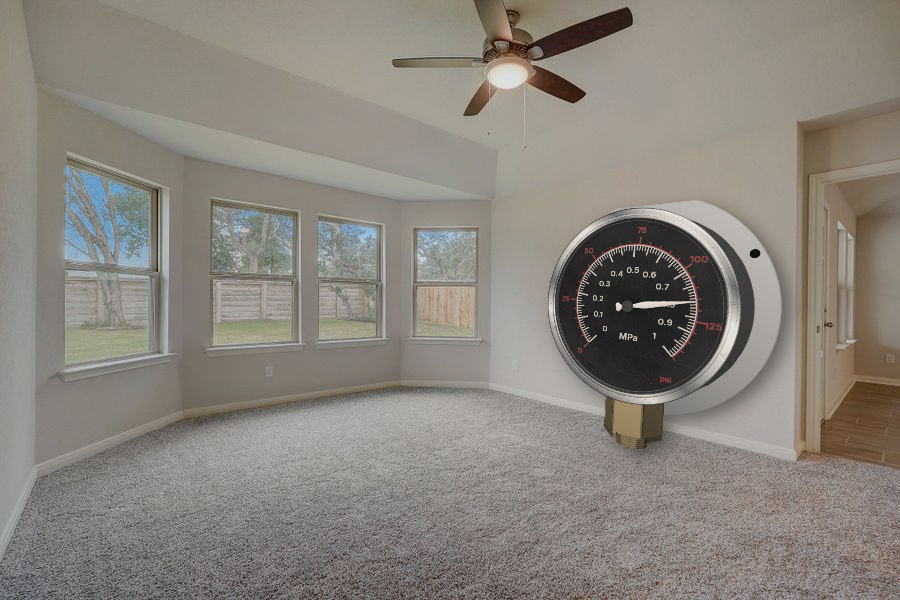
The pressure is 0.8; MPa
